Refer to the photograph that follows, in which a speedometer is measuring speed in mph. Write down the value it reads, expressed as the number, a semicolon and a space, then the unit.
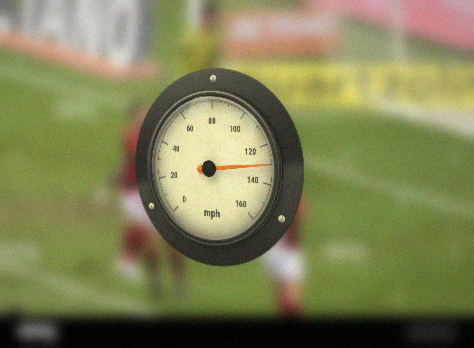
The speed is 130; mph
